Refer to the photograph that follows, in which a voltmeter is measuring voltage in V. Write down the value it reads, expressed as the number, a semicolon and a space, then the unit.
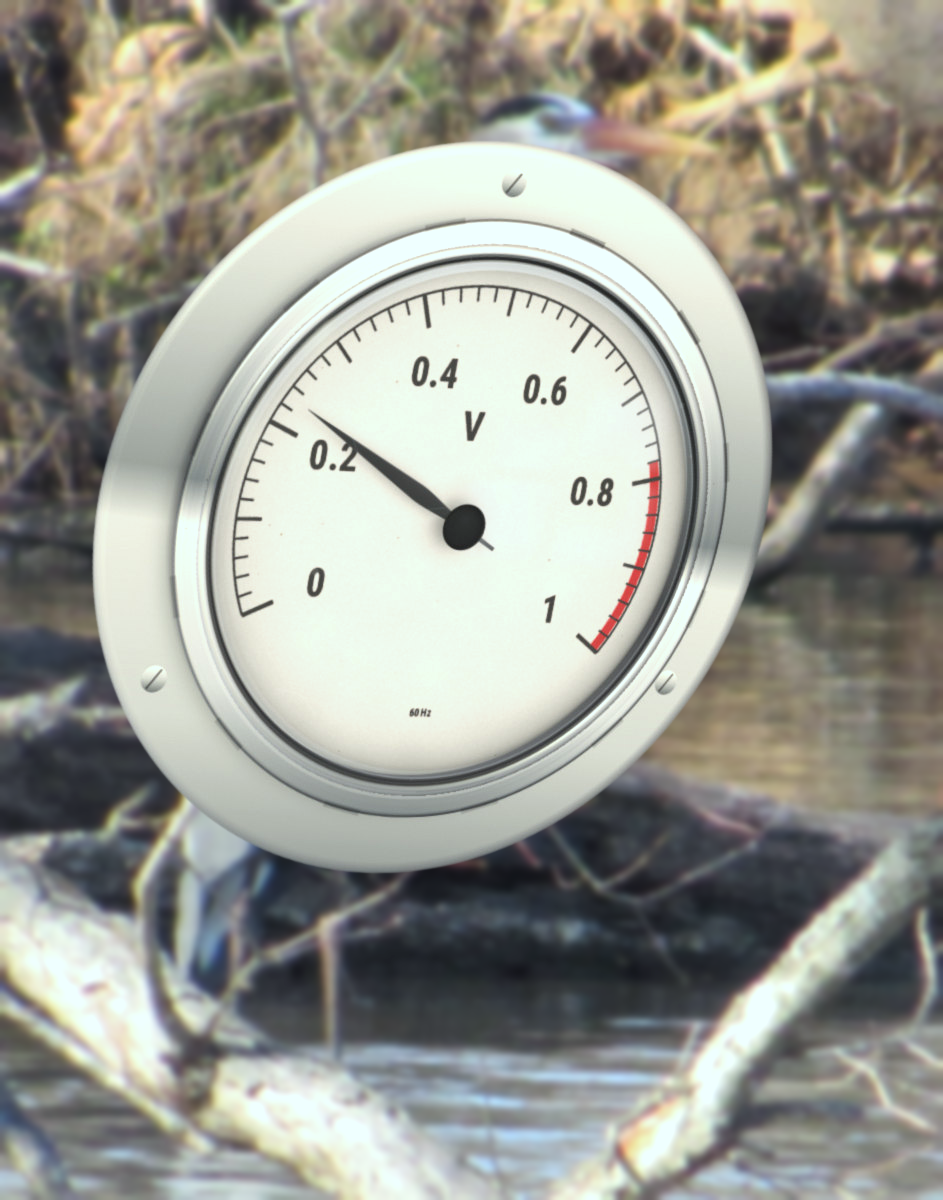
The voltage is 0.23; V
